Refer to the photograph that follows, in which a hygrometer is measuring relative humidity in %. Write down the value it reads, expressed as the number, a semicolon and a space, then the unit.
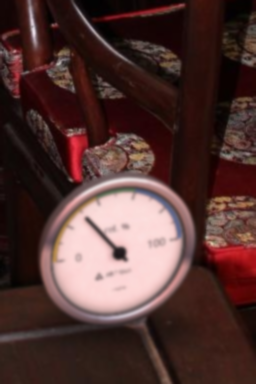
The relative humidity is 30; %
